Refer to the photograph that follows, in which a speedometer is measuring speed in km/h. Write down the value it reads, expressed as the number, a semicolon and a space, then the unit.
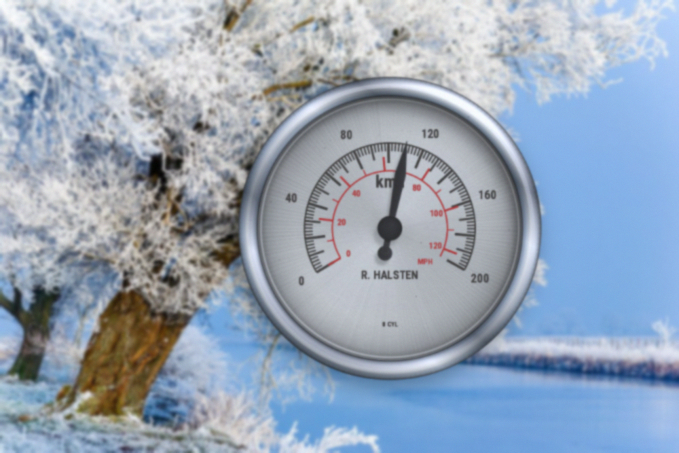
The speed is 110; km/h
